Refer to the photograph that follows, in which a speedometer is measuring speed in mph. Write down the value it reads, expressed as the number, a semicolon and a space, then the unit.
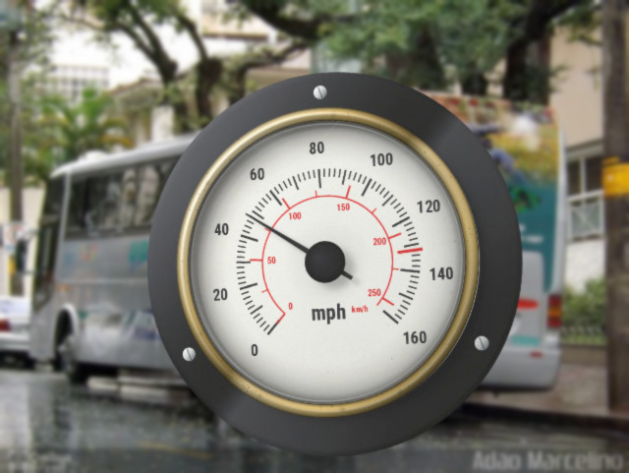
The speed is 48; mph
